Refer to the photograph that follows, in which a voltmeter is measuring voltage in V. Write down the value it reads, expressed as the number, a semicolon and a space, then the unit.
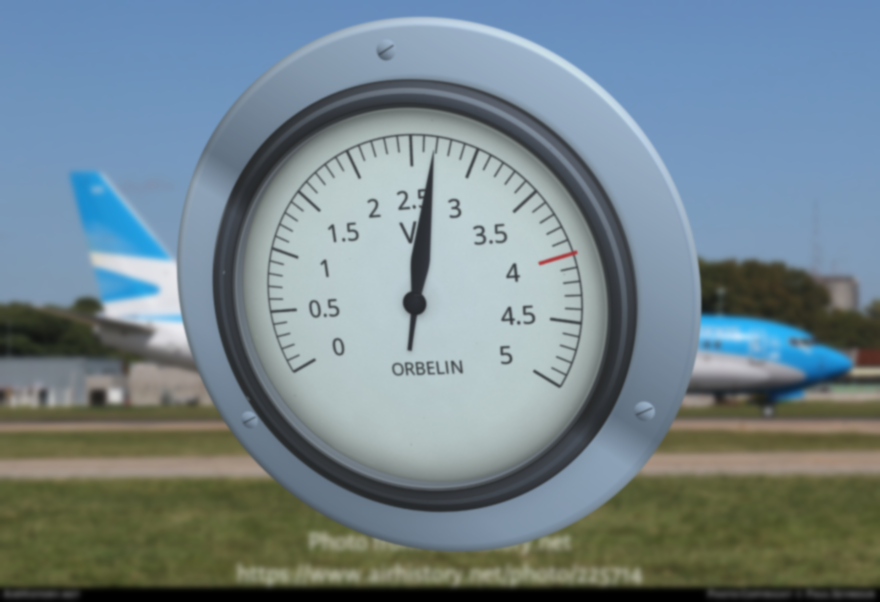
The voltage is 2.7; V
